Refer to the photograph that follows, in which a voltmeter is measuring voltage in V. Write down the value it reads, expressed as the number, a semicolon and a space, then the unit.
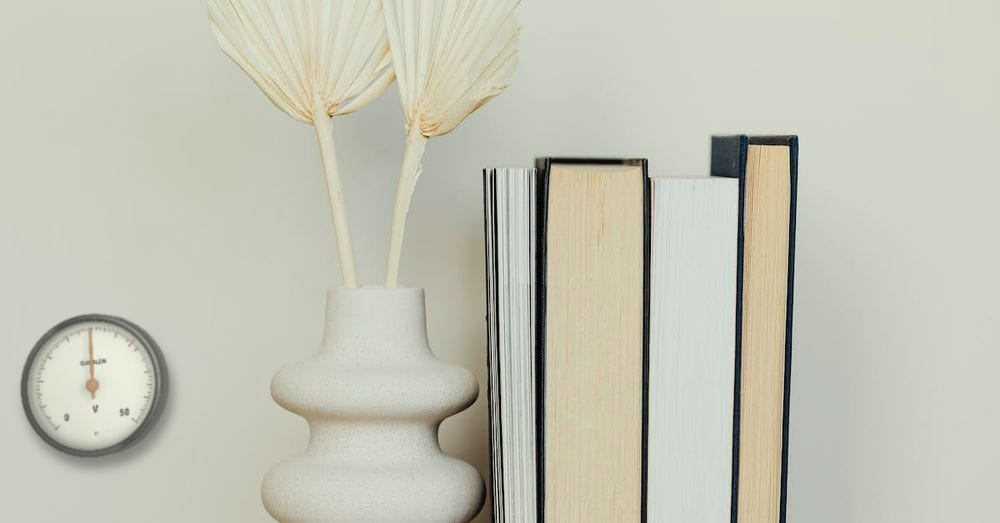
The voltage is 25; V
